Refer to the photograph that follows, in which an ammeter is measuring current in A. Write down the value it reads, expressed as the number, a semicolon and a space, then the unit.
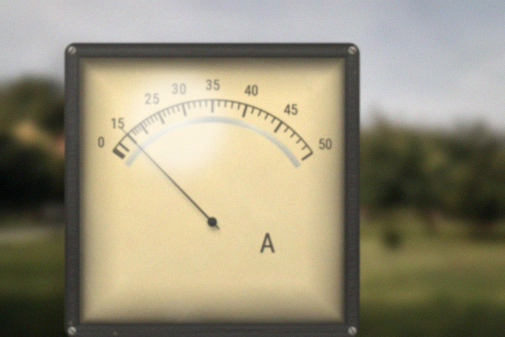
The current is 15; A
